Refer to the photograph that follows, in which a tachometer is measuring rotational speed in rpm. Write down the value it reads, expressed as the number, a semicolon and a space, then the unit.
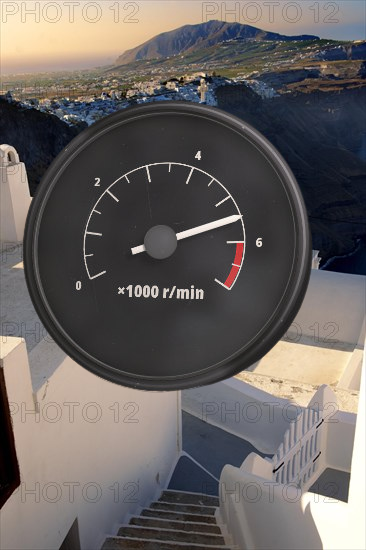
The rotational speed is 5500; rpm
